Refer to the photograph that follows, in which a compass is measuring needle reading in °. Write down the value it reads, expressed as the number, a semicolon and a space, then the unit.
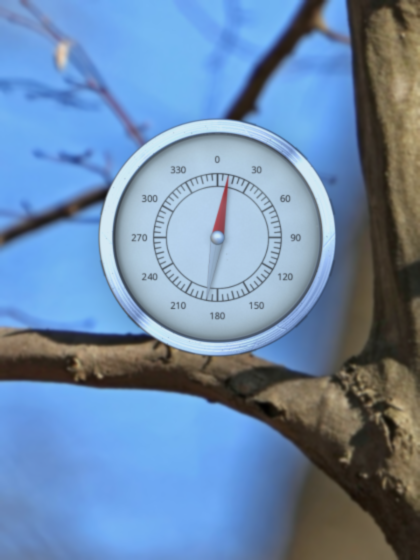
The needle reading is 10; °
